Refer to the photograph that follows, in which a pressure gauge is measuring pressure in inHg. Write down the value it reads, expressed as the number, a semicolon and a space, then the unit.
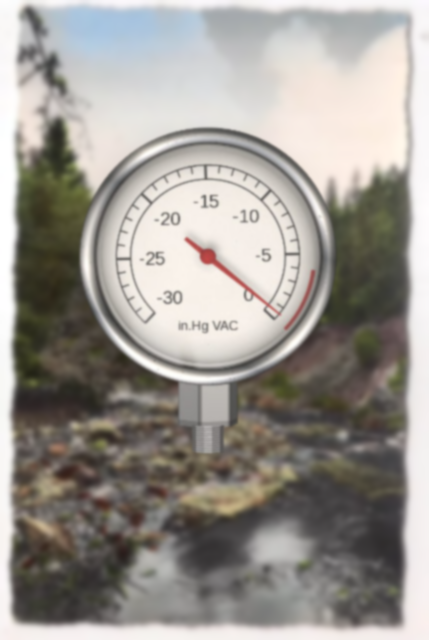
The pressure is -0.5; inHg
